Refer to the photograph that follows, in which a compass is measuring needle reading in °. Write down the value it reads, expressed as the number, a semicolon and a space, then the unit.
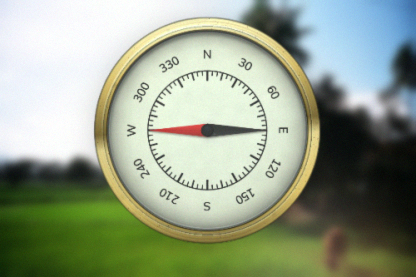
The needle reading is 270; °
